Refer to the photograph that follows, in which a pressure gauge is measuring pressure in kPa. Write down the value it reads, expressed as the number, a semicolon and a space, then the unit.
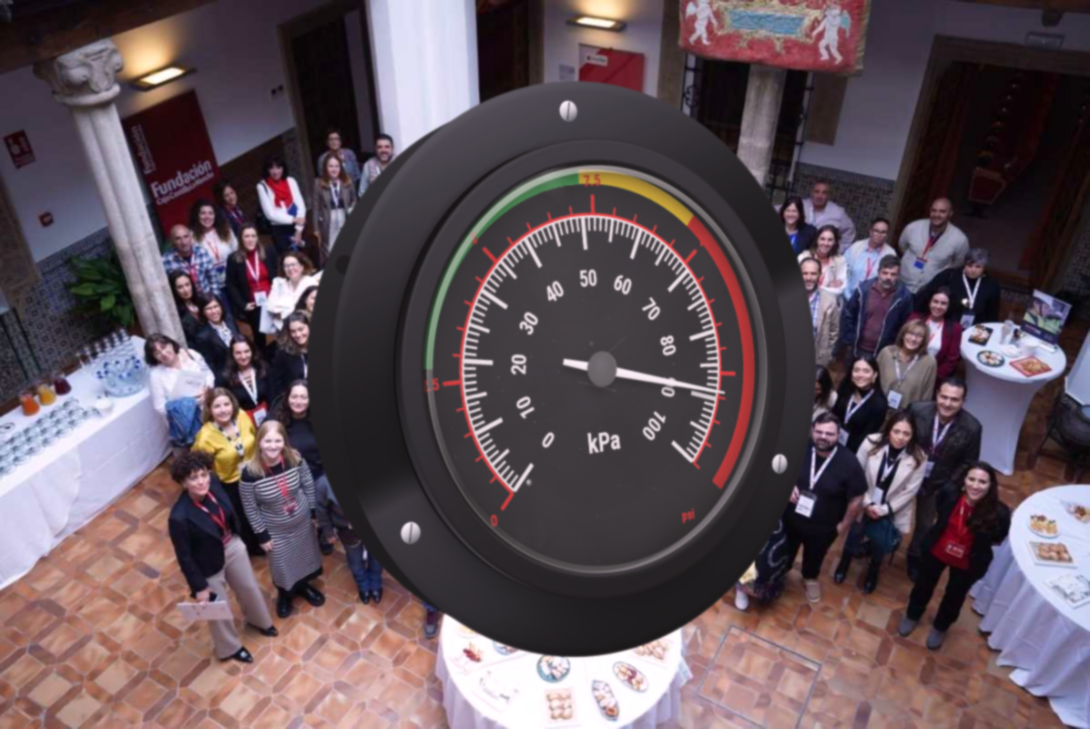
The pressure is 89; kPa
